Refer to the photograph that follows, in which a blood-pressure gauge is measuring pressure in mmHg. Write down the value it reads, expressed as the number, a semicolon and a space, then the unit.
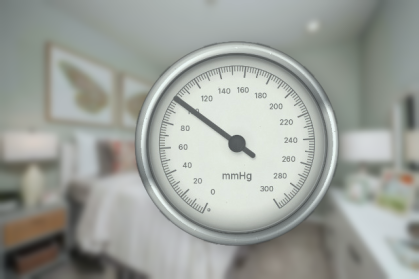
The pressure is 100; mmHg
